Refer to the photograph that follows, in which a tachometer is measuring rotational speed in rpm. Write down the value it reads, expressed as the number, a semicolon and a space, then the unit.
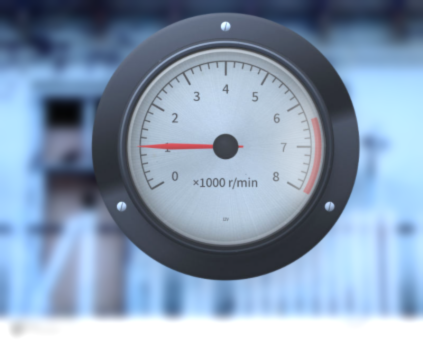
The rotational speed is 1000; rpm
